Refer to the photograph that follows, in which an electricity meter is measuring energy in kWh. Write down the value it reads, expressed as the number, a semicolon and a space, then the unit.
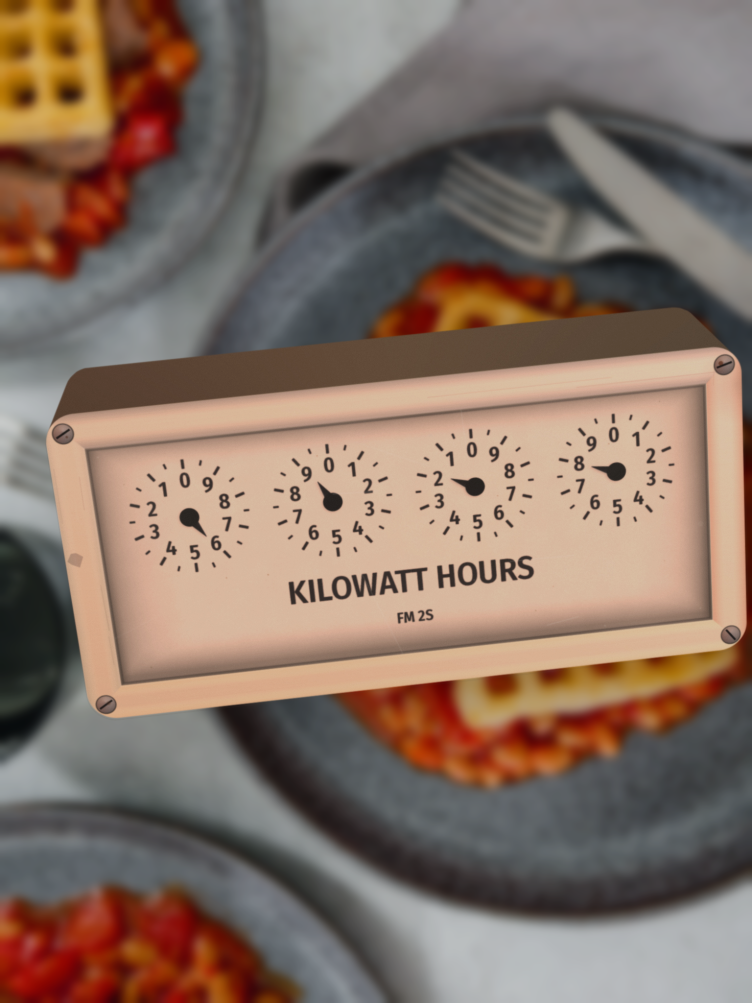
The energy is 5918; kWh
